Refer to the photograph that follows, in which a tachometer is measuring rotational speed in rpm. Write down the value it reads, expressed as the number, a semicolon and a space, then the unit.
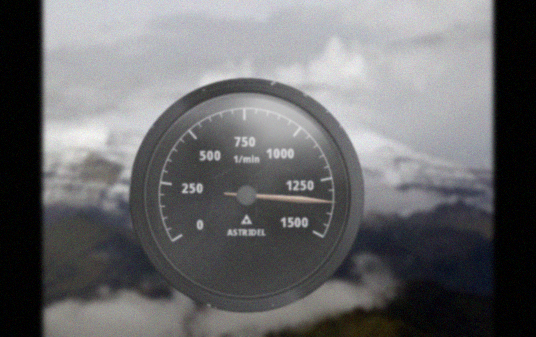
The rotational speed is 1350; rpm
